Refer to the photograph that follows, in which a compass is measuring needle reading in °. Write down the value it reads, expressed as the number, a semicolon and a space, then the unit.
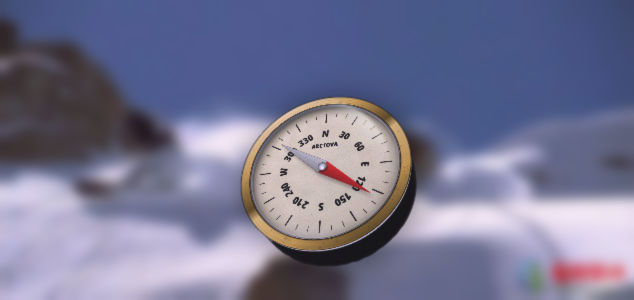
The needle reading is 125; °
